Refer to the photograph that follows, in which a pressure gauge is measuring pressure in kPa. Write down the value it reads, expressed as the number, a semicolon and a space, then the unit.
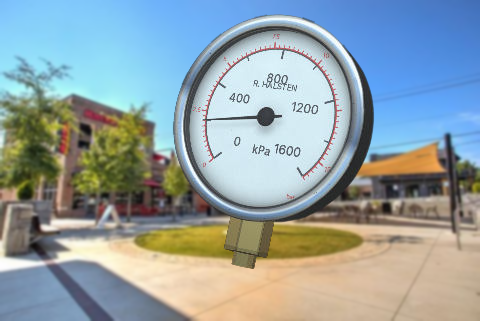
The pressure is 200; kPa
